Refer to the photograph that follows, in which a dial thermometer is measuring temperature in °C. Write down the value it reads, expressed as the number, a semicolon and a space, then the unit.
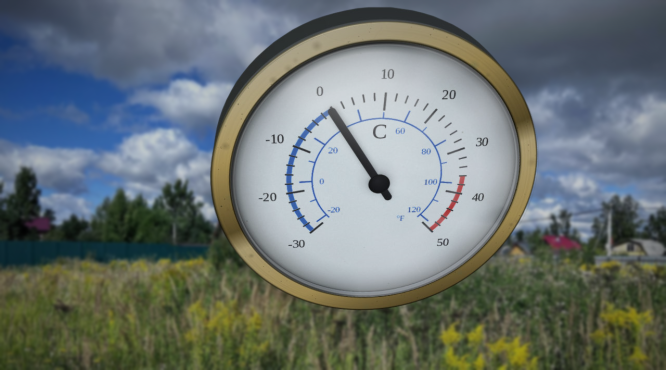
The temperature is 0; °C
